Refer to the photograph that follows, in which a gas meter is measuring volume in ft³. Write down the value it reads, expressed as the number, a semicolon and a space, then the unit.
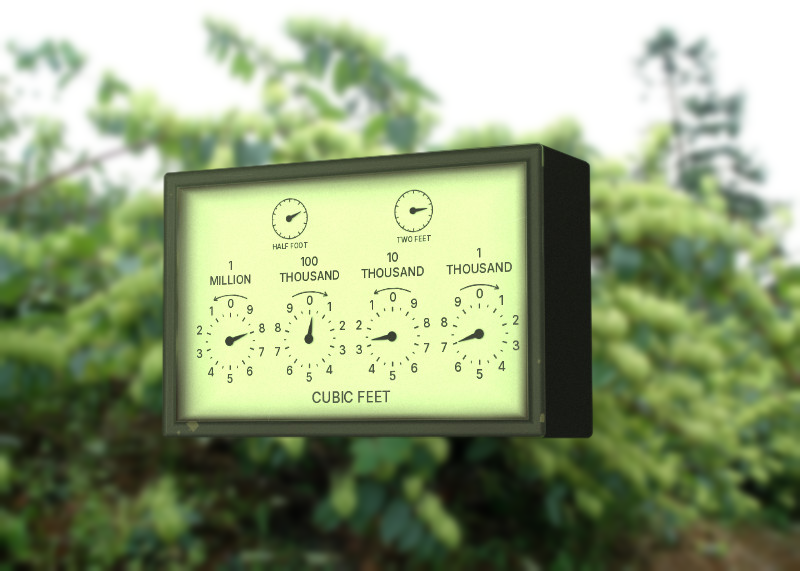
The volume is 802700; ft³
